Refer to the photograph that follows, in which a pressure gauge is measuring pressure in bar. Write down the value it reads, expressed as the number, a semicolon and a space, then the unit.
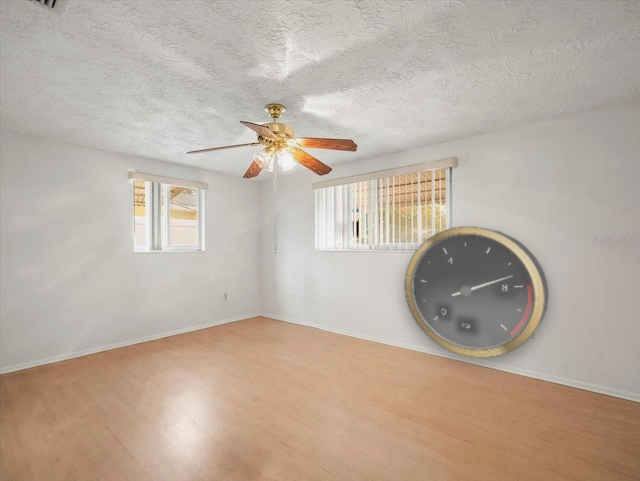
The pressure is 7.5; bar
